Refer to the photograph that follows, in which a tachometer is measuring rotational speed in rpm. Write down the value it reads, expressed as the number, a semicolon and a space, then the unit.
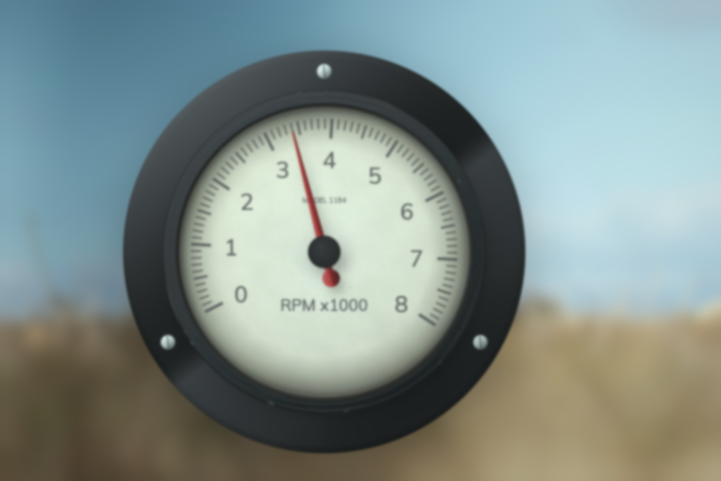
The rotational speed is 3400; rpm
